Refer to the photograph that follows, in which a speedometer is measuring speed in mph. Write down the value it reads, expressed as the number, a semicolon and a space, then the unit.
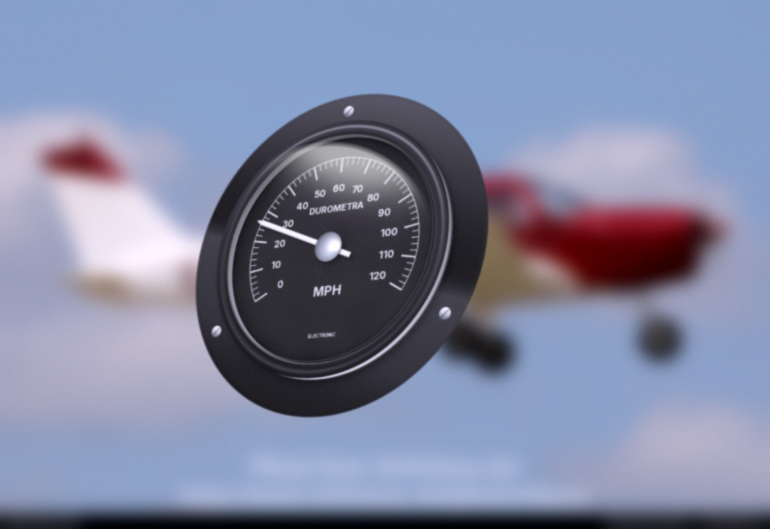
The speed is 26; mph
